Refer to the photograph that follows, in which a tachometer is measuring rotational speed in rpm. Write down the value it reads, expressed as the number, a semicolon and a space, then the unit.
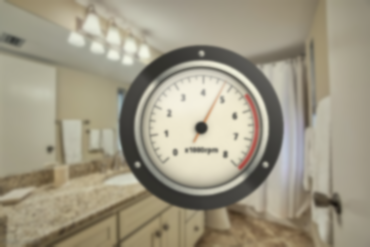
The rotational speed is 4750; rpm
